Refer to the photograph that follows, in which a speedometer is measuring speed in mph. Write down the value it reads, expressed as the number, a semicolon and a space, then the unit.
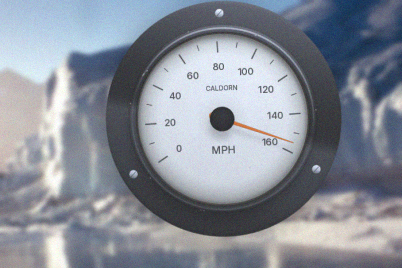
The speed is 155; mph
